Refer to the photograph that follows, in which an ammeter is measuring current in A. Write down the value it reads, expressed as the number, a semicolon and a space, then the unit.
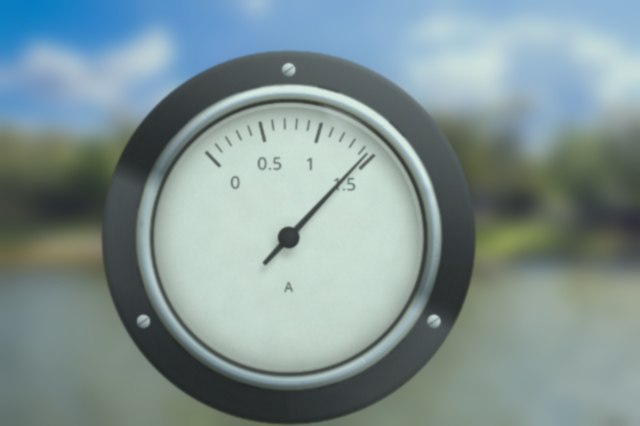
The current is 1.45; A
